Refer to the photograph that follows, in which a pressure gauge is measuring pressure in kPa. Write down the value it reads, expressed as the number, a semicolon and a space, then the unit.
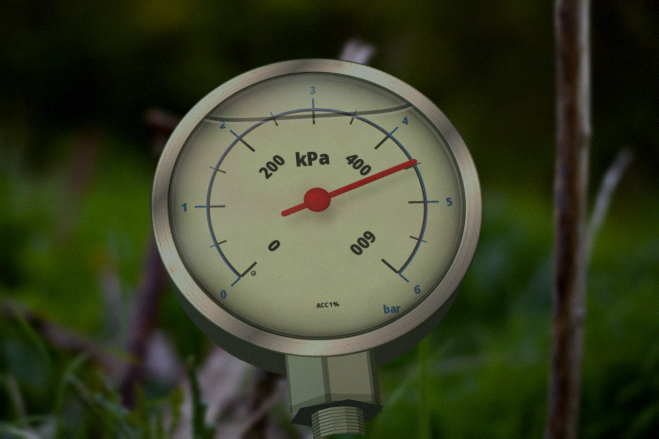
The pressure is 450; kPa
